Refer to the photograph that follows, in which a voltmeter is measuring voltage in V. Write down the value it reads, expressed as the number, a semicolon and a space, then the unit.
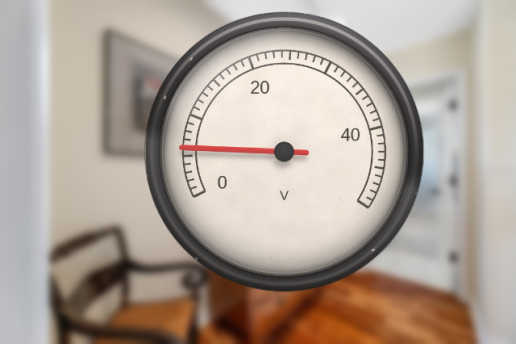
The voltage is 6; V
